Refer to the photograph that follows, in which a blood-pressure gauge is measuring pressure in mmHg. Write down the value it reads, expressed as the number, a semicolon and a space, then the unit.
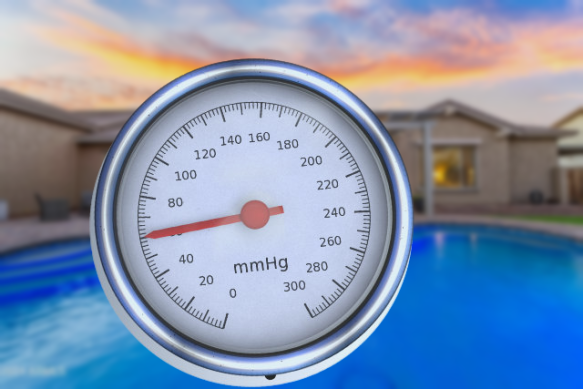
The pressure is 60; mmHg
